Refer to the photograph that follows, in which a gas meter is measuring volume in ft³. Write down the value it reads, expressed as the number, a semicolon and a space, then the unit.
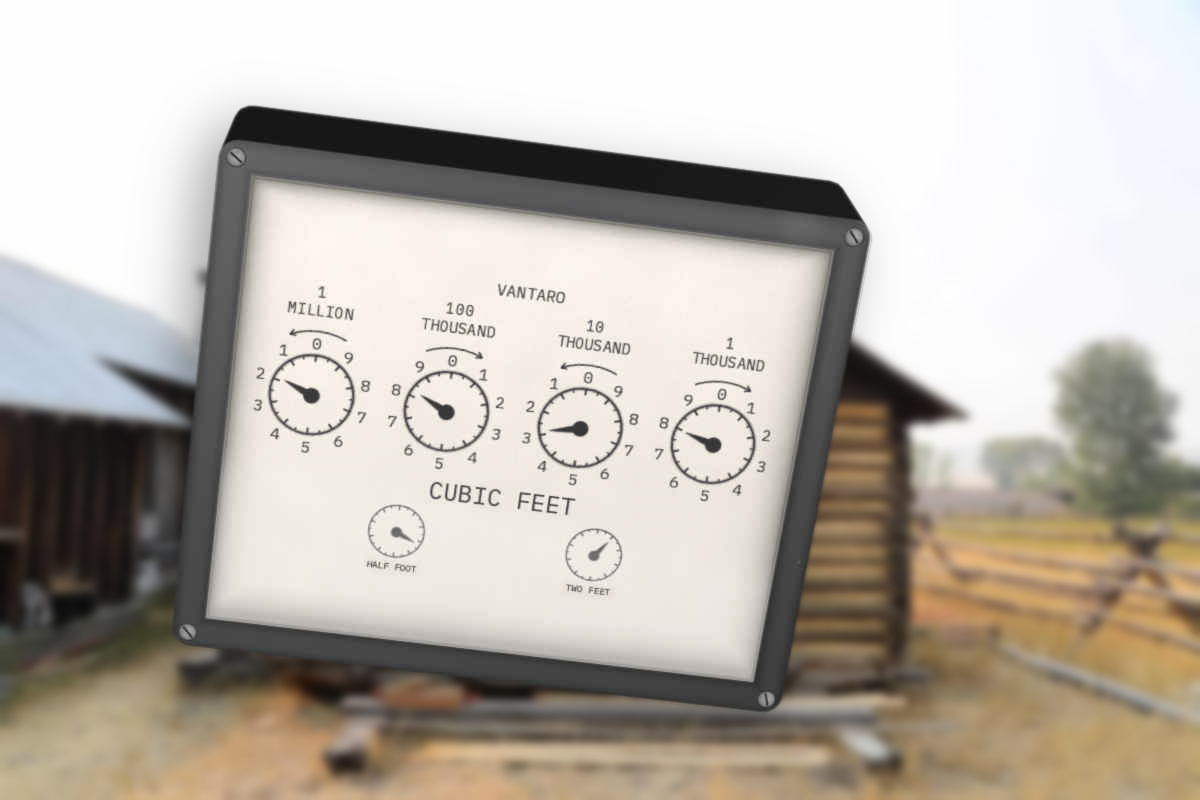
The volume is 182800; ft³
